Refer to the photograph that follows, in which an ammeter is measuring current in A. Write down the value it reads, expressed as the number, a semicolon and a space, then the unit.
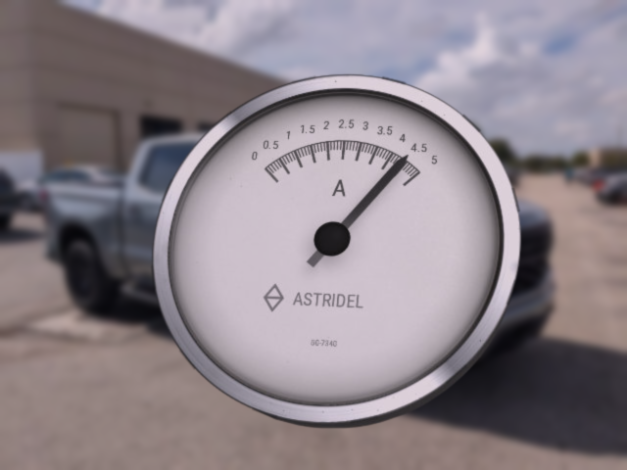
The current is 4.5; A
